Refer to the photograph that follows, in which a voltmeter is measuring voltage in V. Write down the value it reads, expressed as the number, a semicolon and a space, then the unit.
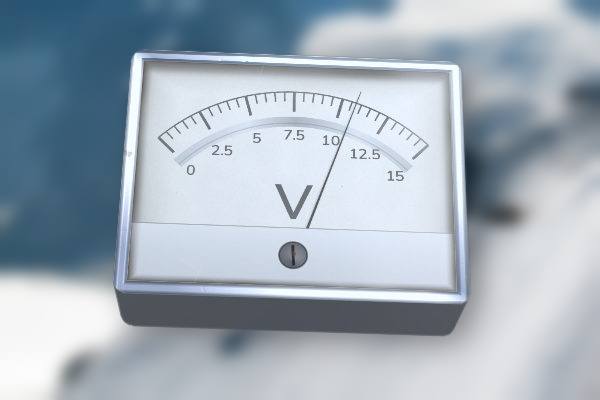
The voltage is 10.75; V
